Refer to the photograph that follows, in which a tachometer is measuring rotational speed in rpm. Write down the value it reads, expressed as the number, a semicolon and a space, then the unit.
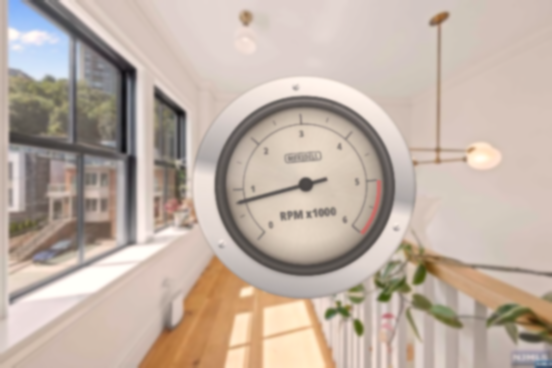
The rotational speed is 750; rpm
